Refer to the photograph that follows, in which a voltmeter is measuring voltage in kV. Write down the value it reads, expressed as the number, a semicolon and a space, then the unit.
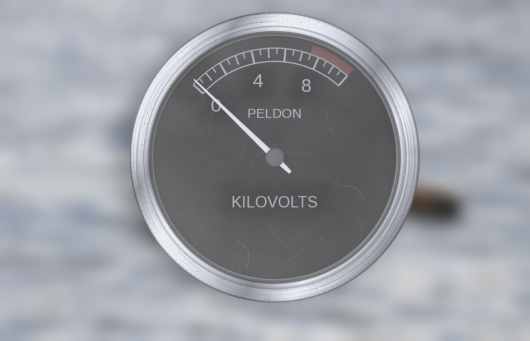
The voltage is 0.25; kV
